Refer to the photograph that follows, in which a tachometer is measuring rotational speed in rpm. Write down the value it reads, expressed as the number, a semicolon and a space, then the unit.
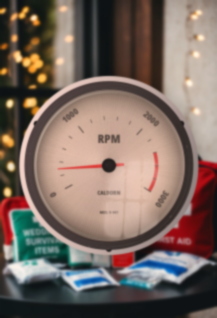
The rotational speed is 300; rpm
